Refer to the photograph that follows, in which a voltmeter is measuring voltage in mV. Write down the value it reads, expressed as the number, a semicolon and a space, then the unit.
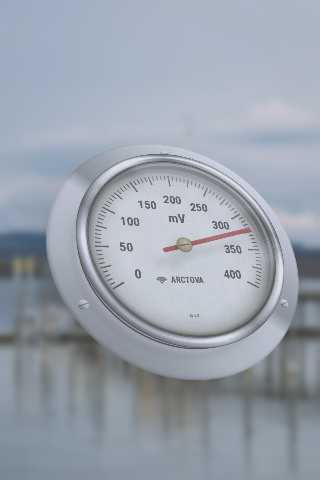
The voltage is 325; mV
